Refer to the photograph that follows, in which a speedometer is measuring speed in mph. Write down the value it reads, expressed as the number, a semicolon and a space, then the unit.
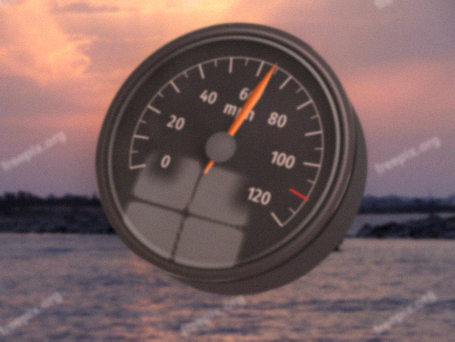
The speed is 65; mph
